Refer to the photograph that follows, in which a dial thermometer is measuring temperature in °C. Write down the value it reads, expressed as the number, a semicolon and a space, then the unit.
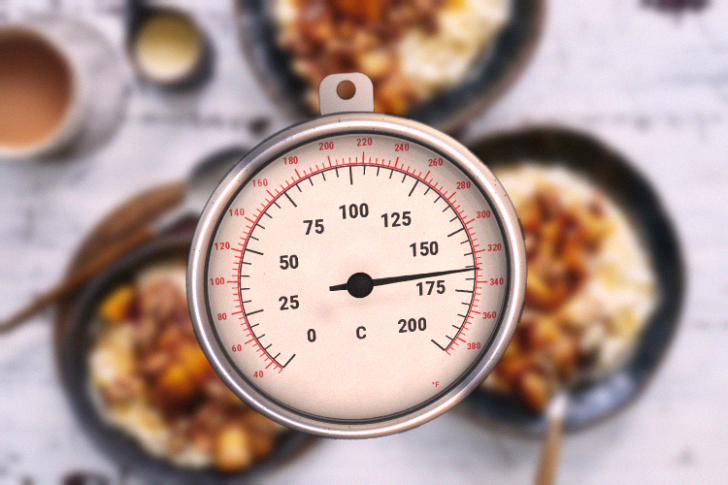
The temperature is 165; °C
